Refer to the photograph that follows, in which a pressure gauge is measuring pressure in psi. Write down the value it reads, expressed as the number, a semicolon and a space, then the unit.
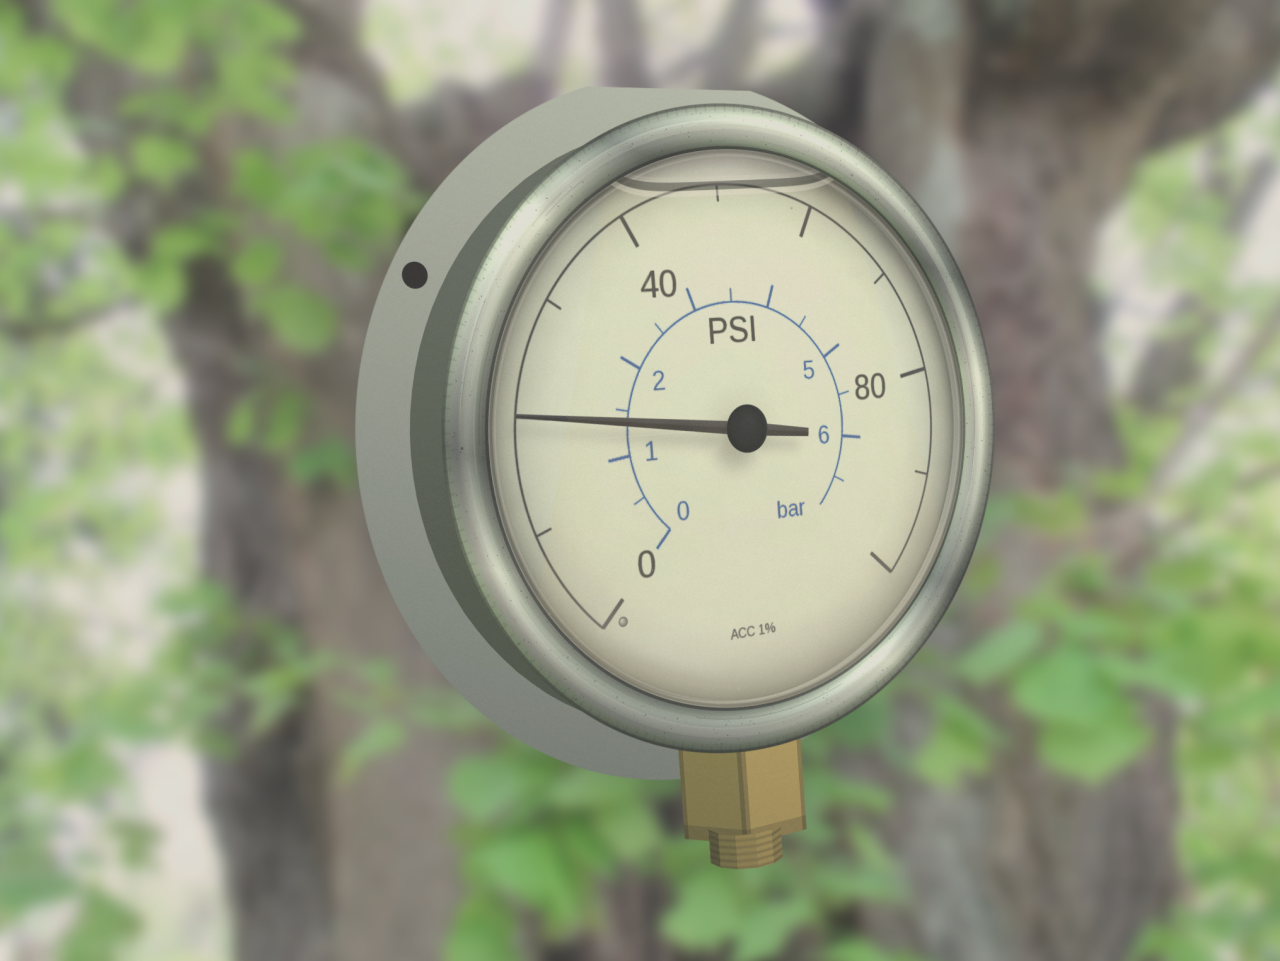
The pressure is 20; psi
